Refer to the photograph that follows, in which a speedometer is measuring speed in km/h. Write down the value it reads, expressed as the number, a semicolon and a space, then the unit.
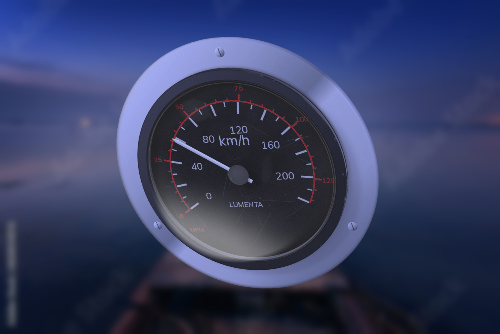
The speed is 60; km/h
